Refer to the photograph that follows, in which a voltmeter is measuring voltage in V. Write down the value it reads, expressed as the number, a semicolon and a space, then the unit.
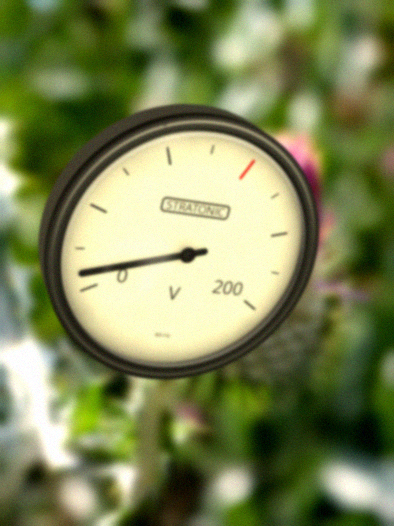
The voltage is 10; V
